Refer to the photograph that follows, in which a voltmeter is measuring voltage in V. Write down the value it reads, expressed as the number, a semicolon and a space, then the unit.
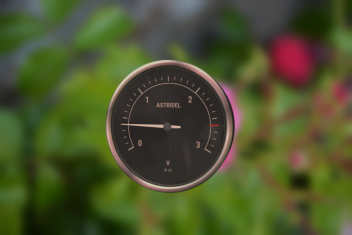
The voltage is 0.4; V
